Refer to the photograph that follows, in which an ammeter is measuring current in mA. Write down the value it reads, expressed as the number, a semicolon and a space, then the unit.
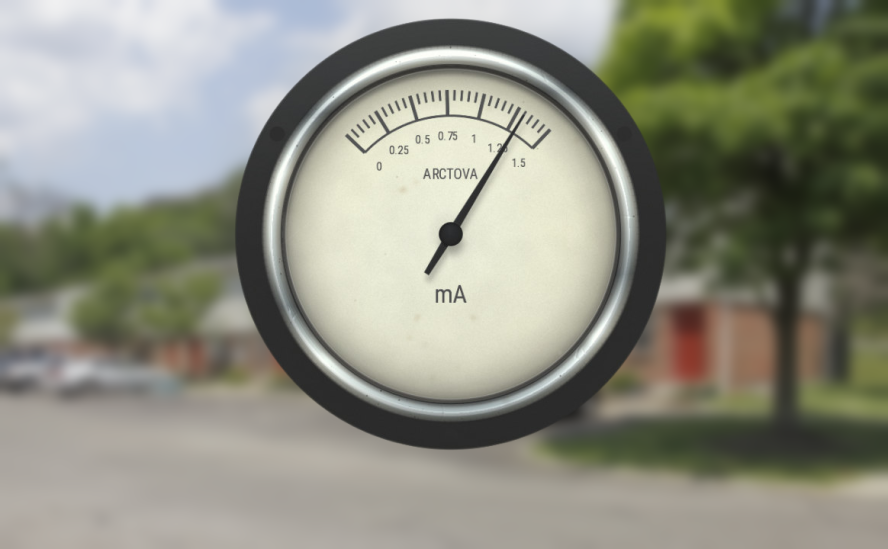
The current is 1.3; mA
